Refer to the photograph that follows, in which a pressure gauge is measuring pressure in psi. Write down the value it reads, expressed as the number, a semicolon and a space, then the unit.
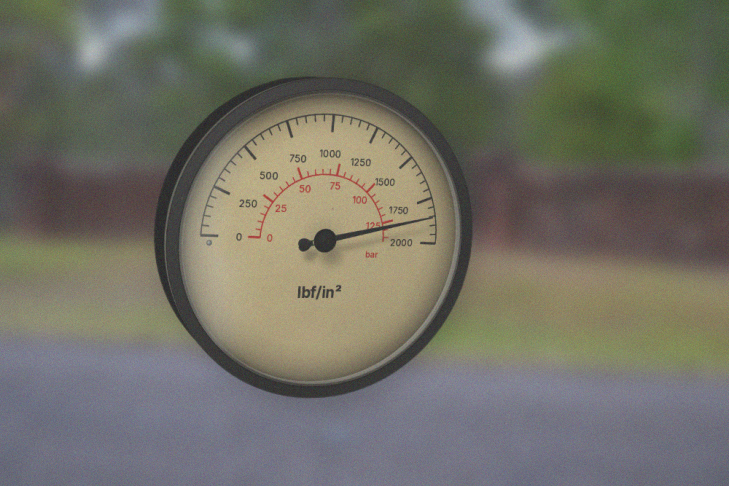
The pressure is 1850; psi
